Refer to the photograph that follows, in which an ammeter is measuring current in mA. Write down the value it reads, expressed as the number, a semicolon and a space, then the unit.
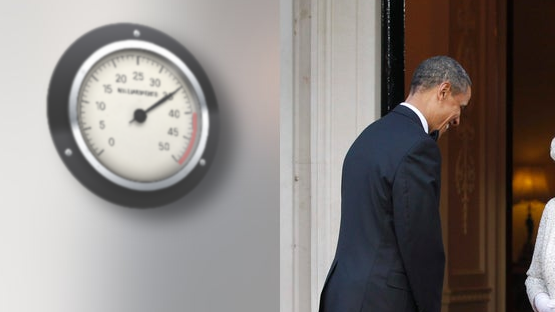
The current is 35; mA
